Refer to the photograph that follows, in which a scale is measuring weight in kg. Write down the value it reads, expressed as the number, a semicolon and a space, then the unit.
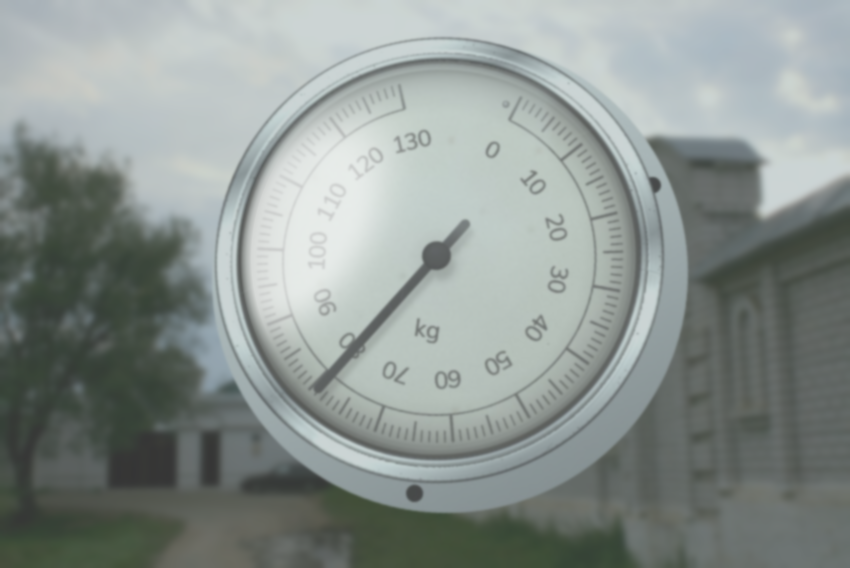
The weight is 79; kg
